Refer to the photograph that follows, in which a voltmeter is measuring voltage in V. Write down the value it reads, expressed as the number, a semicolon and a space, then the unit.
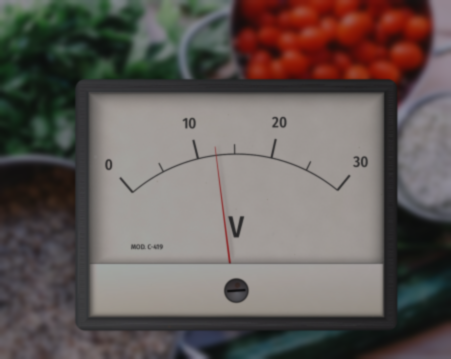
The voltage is 12.5; V
